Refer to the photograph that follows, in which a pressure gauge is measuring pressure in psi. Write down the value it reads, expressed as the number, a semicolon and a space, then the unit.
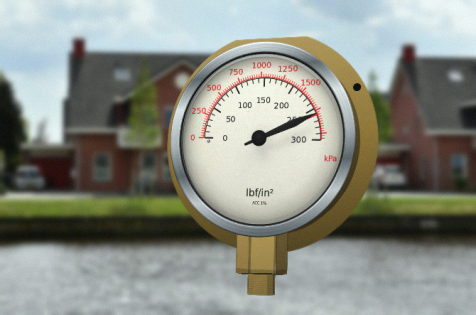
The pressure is 260; psi
